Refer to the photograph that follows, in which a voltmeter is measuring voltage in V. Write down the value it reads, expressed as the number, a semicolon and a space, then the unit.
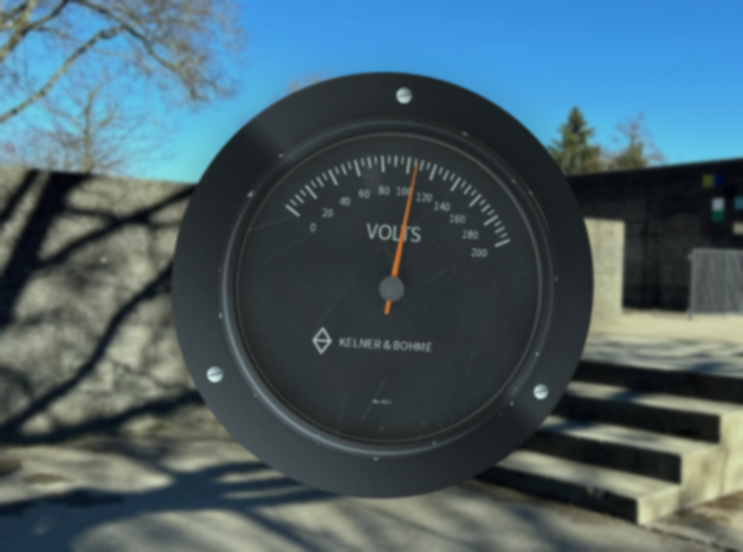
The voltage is 105; V
